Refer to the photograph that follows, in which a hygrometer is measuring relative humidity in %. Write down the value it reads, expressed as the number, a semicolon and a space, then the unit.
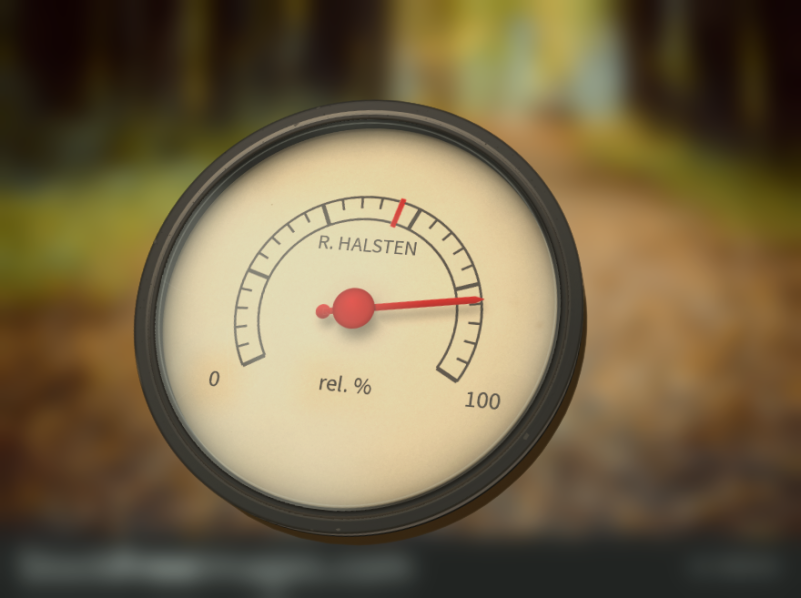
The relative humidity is 84; %
